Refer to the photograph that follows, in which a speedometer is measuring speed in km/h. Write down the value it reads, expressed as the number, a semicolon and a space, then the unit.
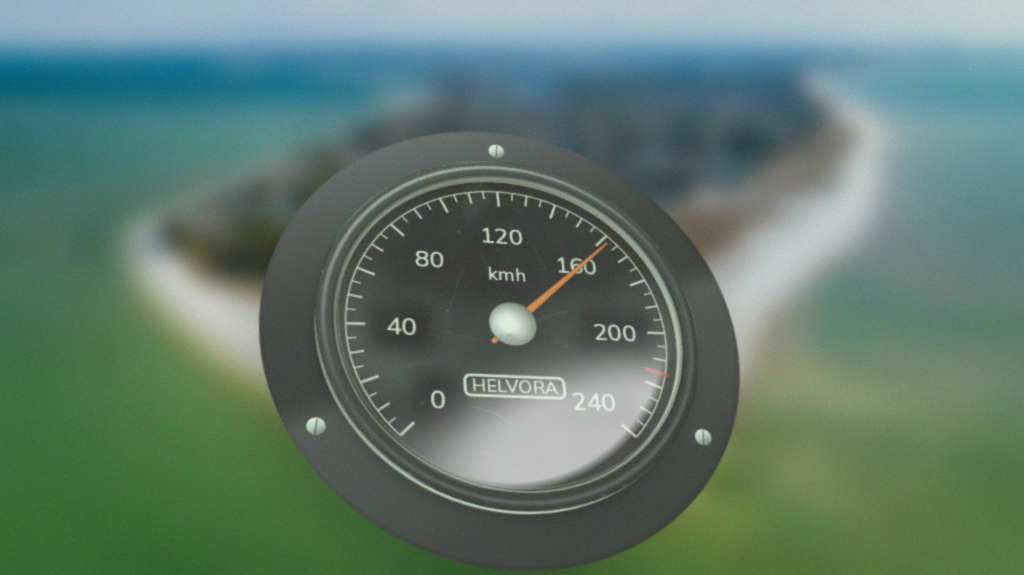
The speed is 162.5; km/h
